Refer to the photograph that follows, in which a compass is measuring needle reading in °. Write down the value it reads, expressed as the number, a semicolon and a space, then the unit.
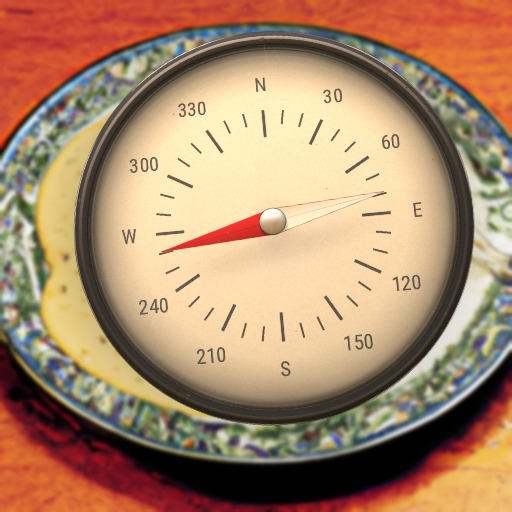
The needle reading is 260; °
